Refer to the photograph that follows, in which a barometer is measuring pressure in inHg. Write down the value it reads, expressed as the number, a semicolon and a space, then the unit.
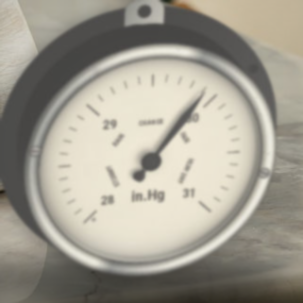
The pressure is 29.9; inHg
